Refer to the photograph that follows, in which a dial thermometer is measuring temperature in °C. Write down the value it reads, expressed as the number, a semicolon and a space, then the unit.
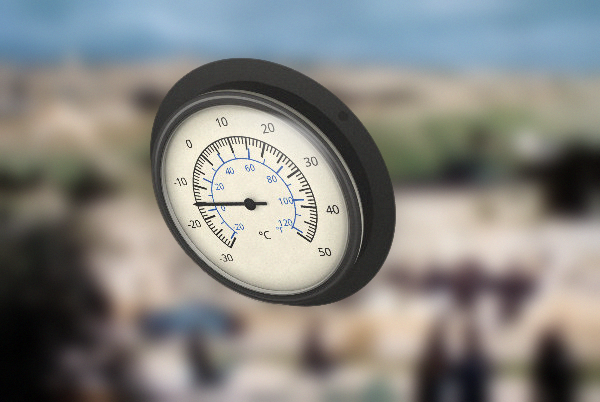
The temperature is -15; °C
